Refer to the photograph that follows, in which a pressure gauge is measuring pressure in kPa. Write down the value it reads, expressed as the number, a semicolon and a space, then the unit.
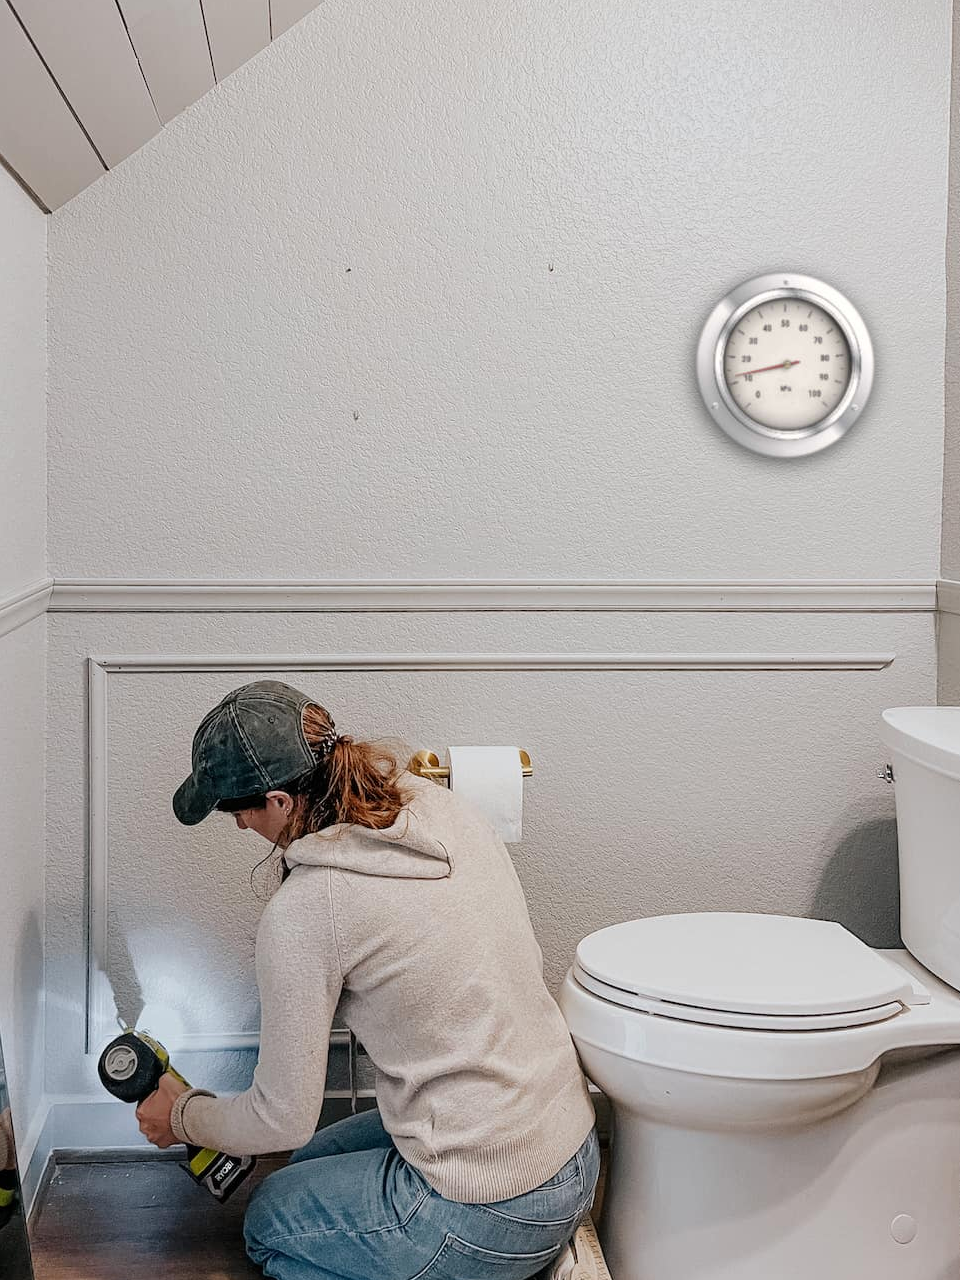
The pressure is 12.5; kPa
